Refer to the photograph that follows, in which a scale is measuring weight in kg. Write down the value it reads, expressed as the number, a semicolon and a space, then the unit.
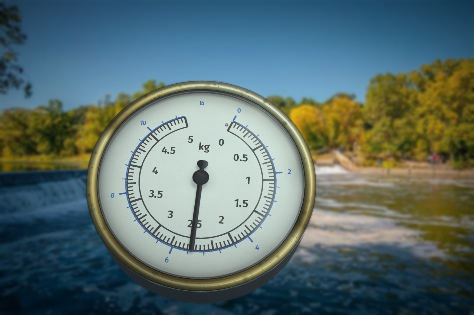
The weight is 2.5; kg
